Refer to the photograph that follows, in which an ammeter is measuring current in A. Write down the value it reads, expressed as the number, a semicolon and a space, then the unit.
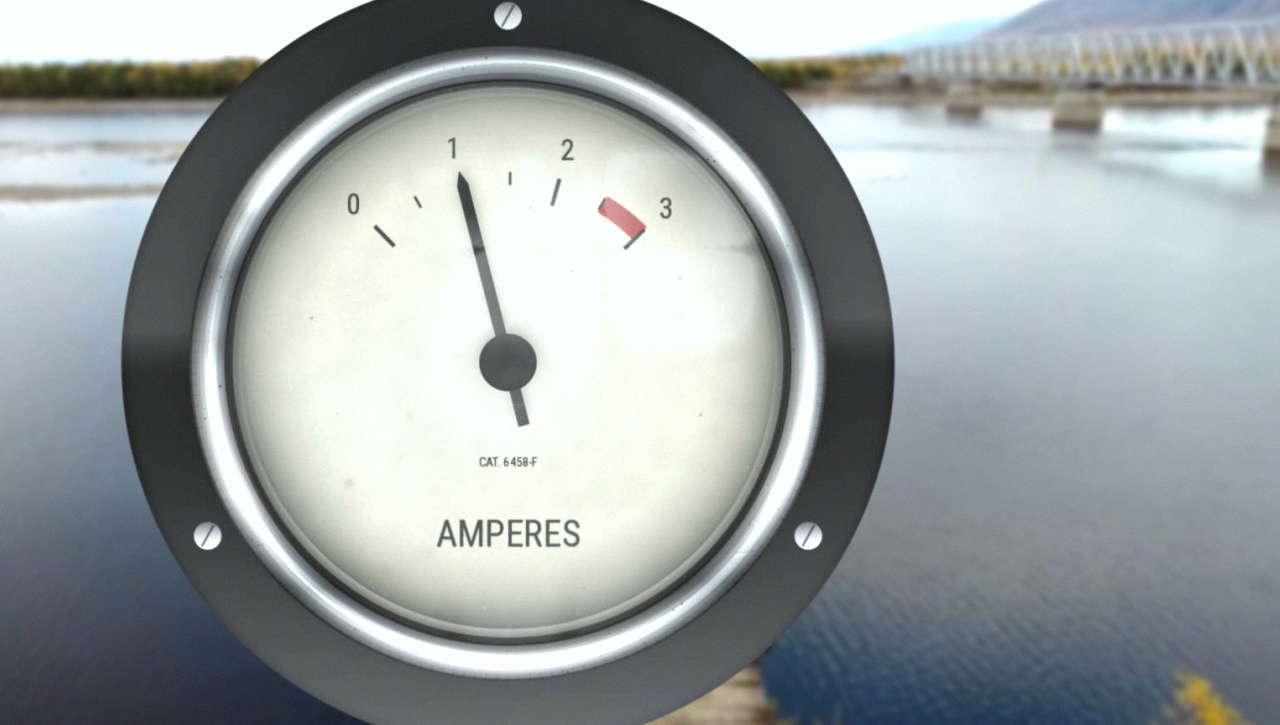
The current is 1; A
